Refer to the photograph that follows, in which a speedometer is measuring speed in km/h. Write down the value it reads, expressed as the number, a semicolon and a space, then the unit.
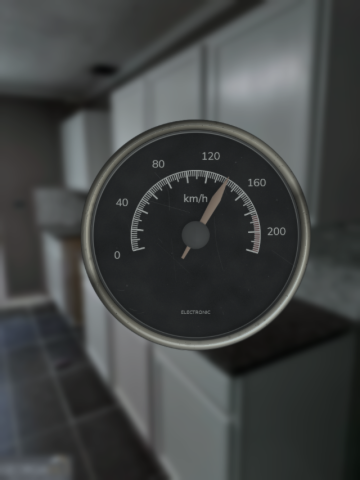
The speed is 140; km/h
